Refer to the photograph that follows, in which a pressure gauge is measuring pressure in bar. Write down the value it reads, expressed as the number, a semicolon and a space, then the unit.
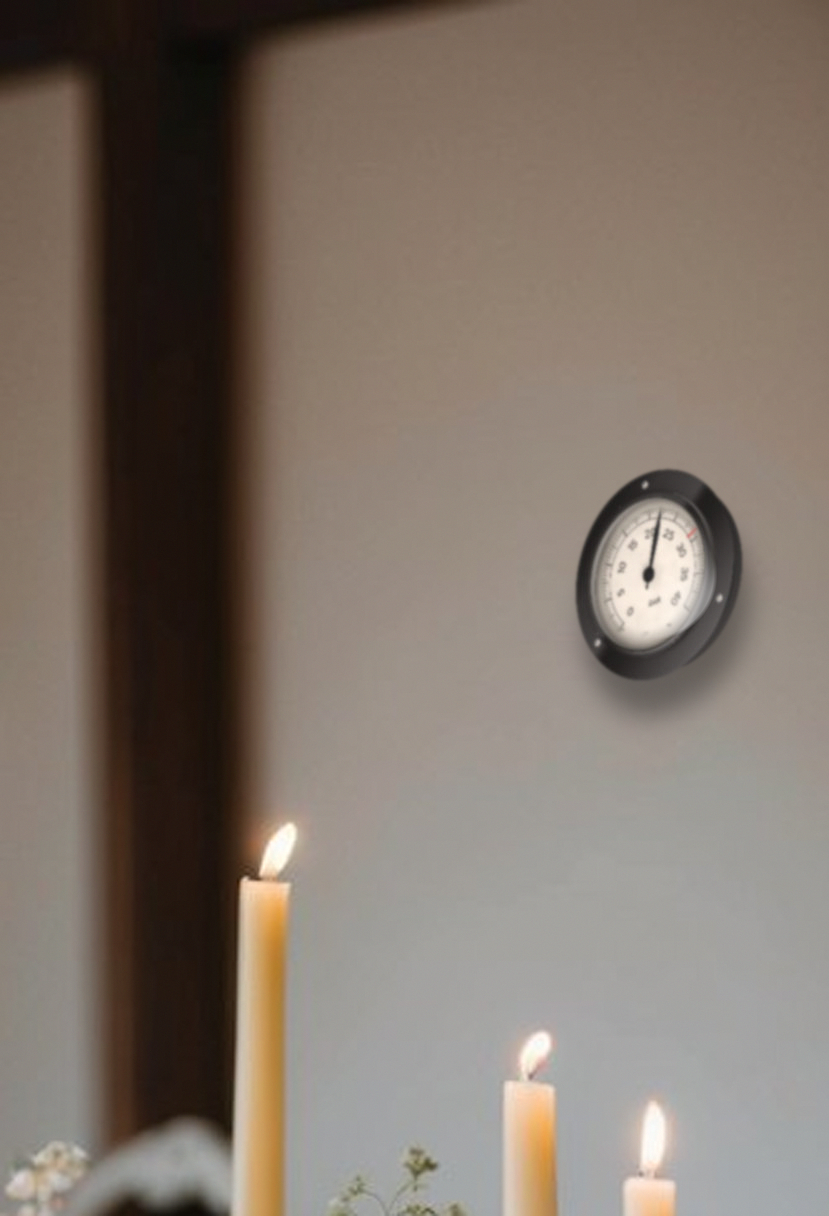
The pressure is 22.5; bar
